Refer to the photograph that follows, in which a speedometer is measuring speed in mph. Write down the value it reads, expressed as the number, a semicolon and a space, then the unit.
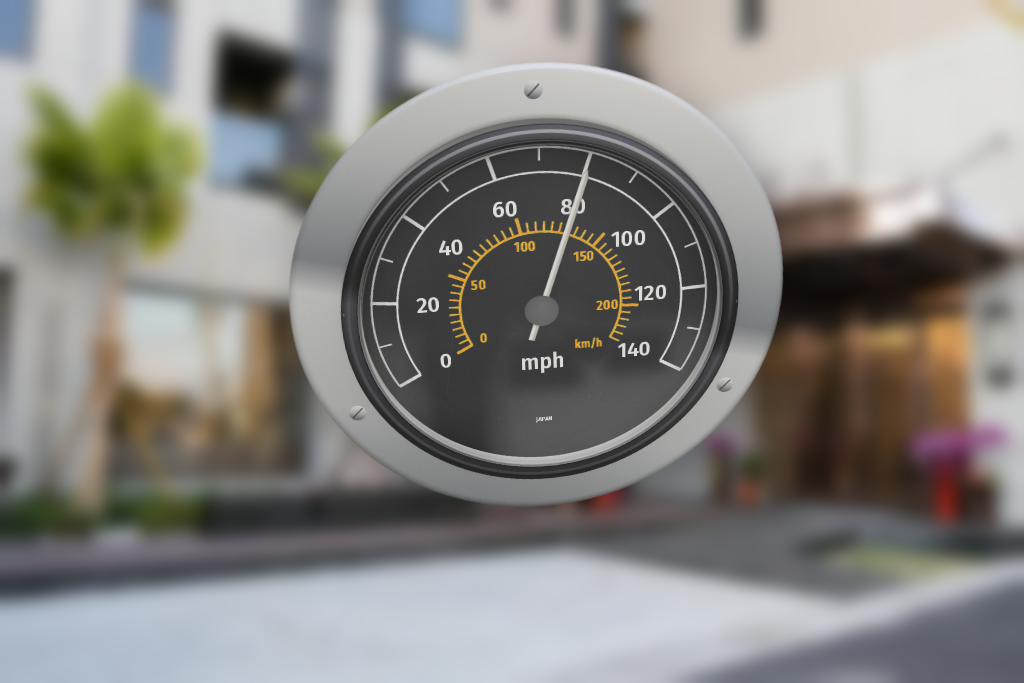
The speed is 80; mph
